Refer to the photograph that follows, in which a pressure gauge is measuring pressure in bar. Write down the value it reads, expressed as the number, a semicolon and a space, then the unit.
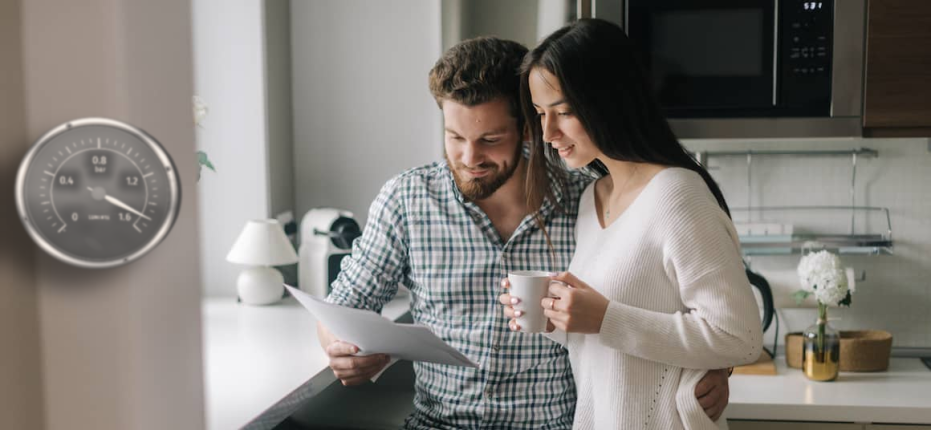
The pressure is 1.5; bar
